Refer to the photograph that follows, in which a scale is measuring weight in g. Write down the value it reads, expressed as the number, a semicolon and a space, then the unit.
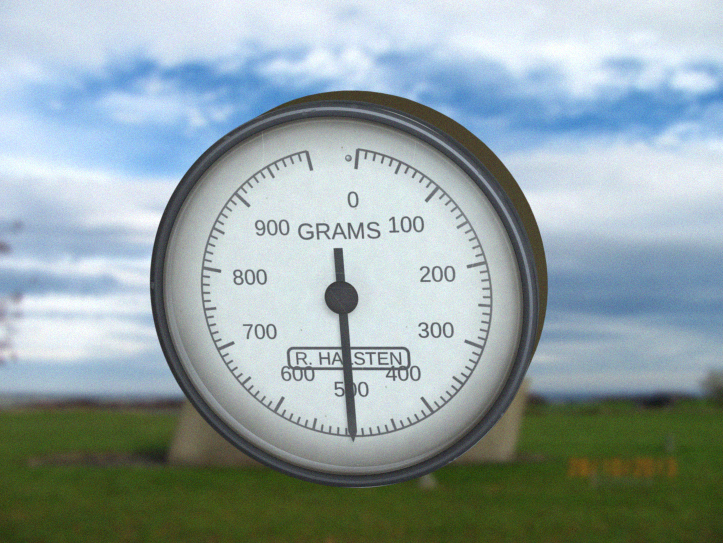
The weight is 500; g
